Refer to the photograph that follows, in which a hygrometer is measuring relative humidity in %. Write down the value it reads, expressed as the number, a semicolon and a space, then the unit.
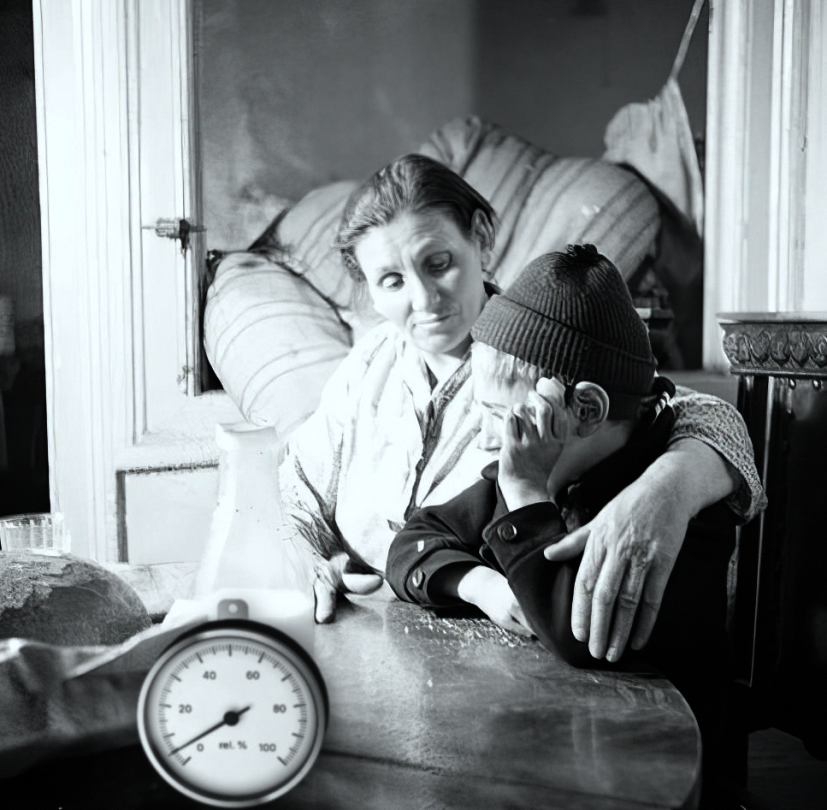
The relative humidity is 5; %
